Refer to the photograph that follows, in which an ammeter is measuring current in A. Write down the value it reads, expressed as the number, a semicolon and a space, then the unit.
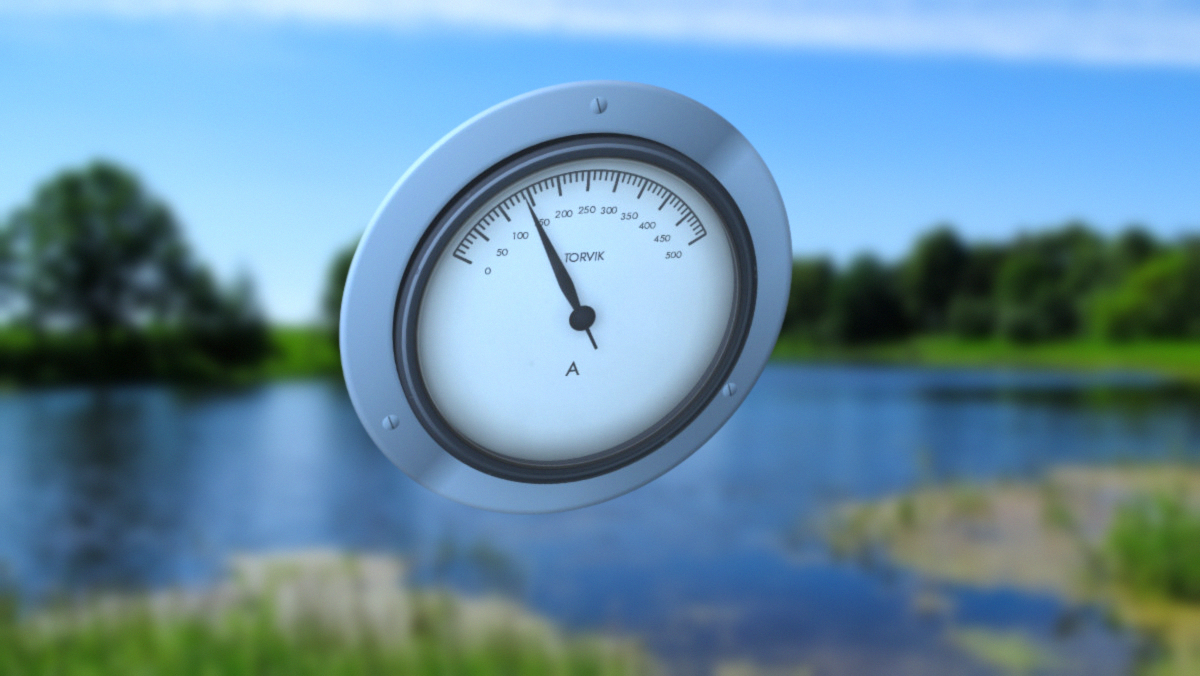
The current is 140; A
